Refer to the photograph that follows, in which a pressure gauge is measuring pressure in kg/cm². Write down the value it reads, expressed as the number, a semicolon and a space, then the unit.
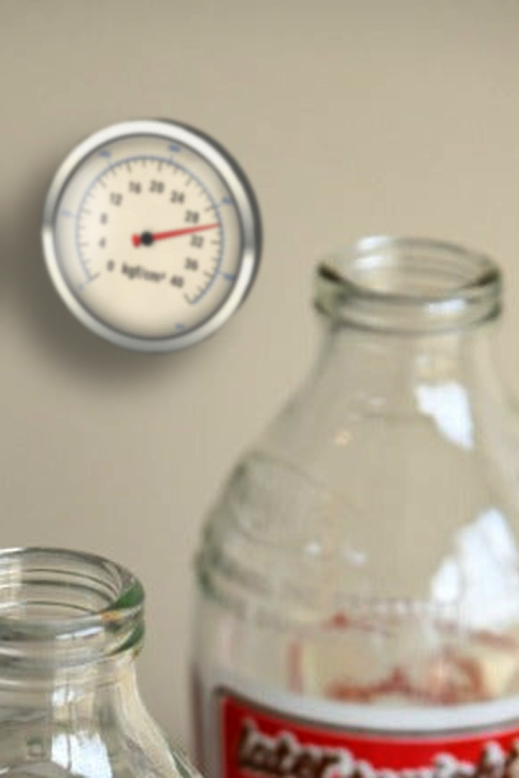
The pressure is 30; kg/cm²
